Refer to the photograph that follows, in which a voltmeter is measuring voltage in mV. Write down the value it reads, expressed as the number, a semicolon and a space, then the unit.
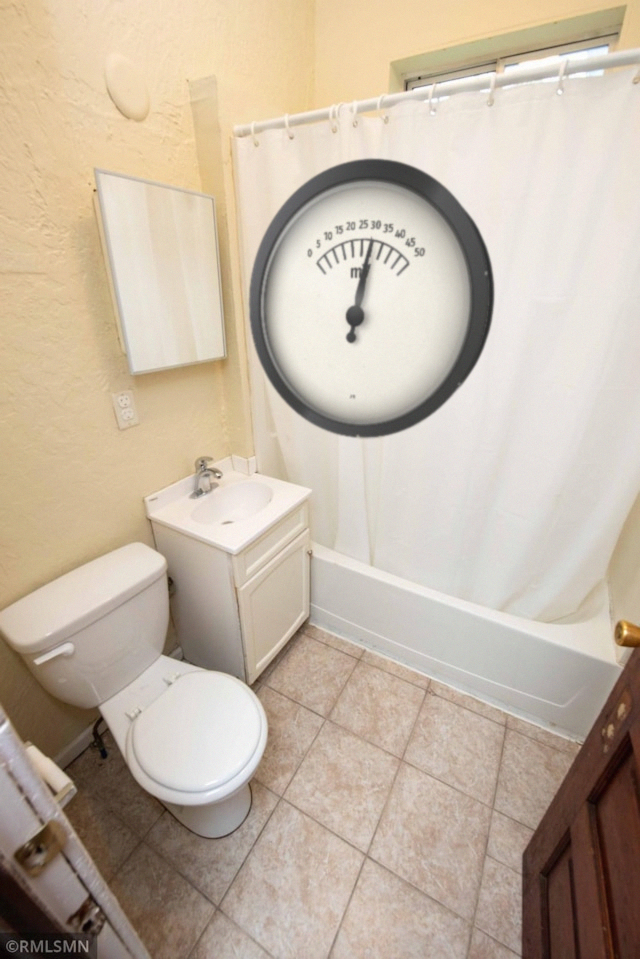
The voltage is 30; mV
